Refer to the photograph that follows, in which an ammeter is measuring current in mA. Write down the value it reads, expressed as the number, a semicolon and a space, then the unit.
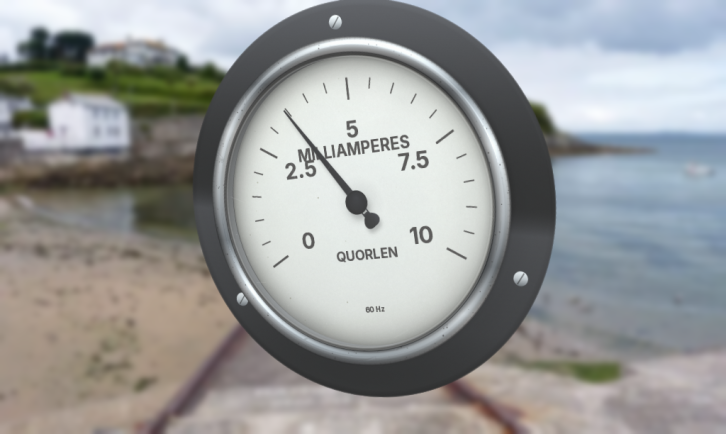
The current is 3.5; mA
